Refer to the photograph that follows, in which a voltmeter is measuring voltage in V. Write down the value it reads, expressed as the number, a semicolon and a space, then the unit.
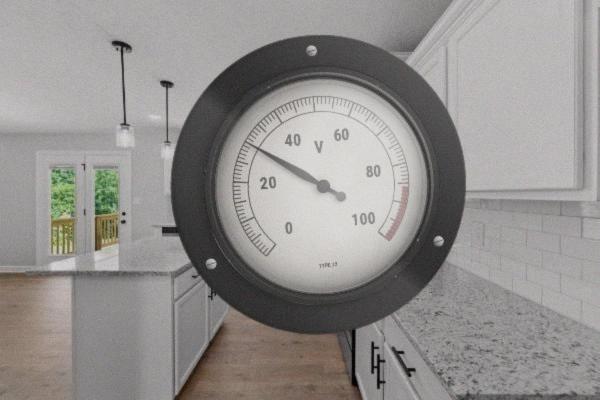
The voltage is 30; V
